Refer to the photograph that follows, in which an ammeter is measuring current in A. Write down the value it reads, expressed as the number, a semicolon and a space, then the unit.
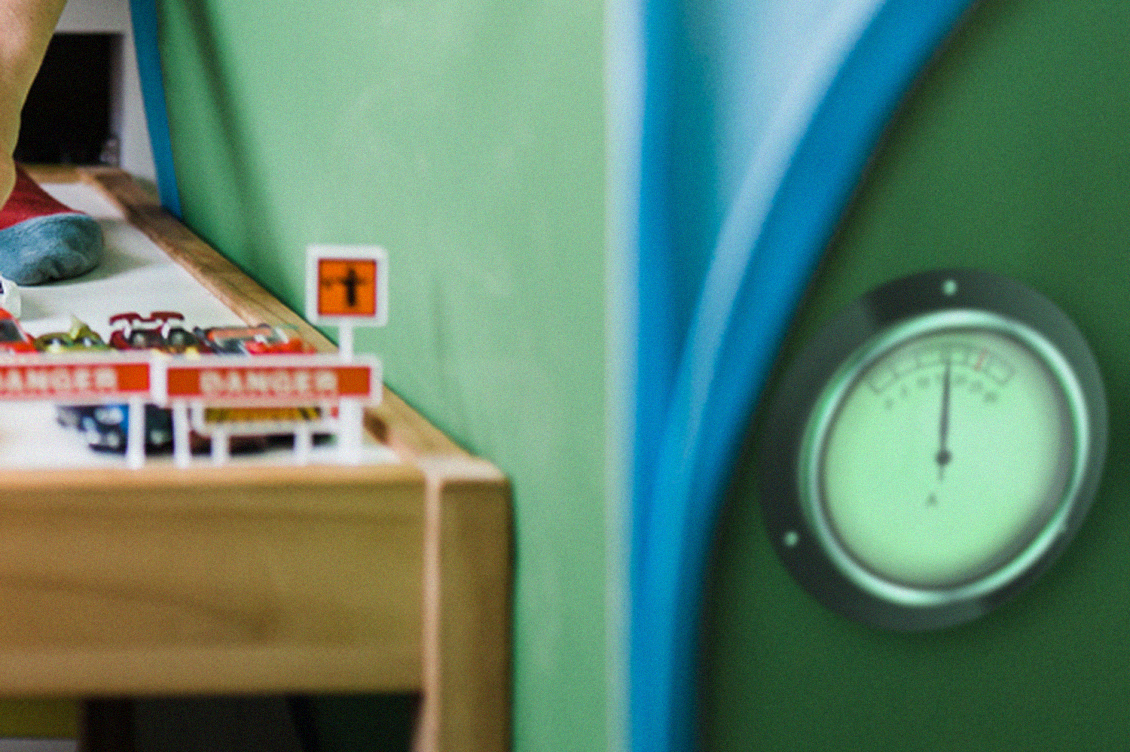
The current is 15; A
